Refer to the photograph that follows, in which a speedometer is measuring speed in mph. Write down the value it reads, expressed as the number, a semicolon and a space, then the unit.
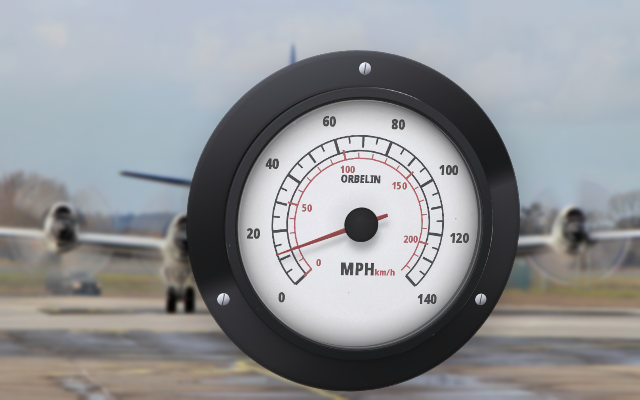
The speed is 12.5; mph
